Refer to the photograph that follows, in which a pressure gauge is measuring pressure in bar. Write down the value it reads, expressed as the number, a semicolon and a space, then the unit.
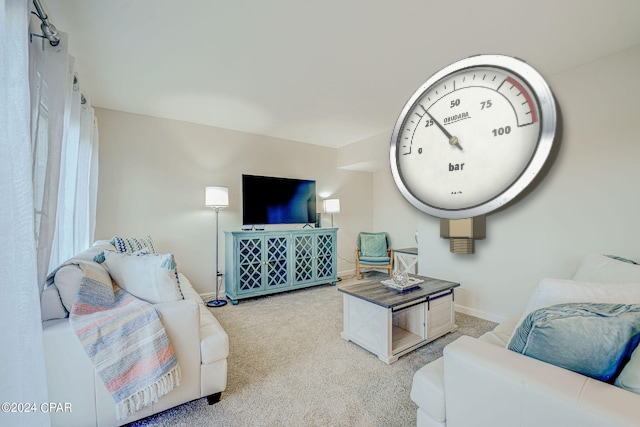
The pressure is 30; bar
